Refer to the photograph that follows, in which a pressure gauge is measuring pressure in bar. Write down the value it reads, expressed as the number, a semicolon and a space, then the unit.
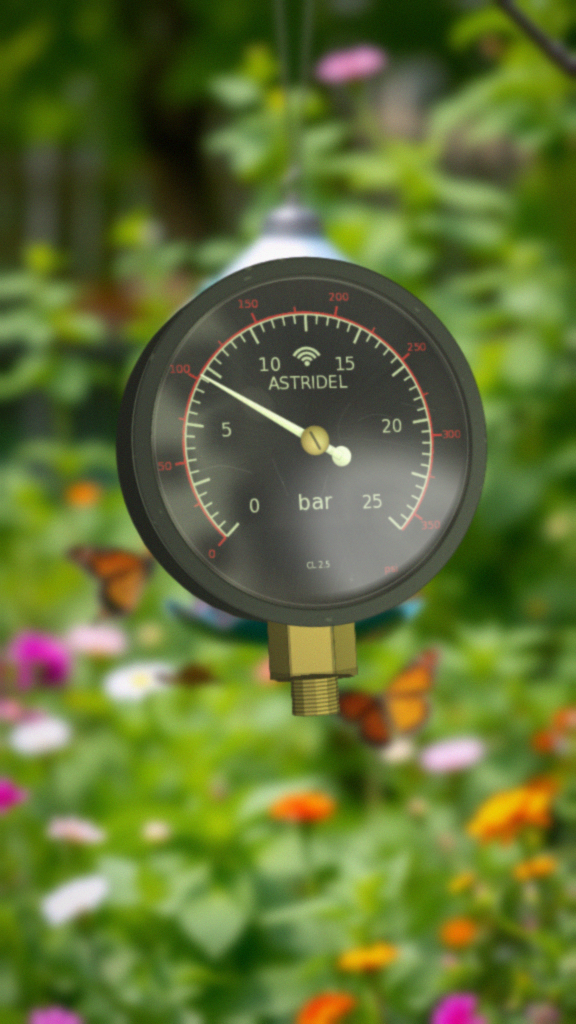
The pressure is 7; bar
